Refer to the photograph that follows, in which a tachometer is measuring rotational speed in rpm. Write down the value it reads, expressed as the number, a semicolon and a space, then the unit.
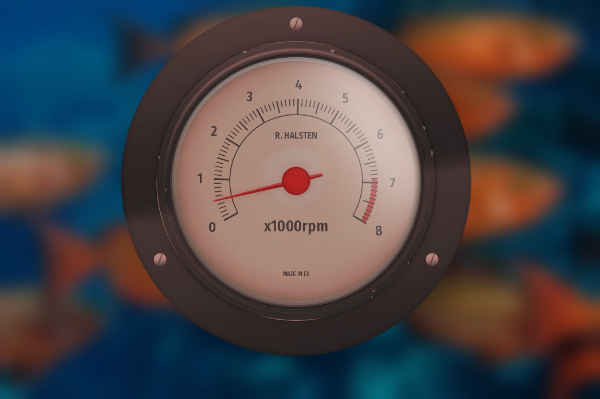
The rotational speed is 500; rpm
